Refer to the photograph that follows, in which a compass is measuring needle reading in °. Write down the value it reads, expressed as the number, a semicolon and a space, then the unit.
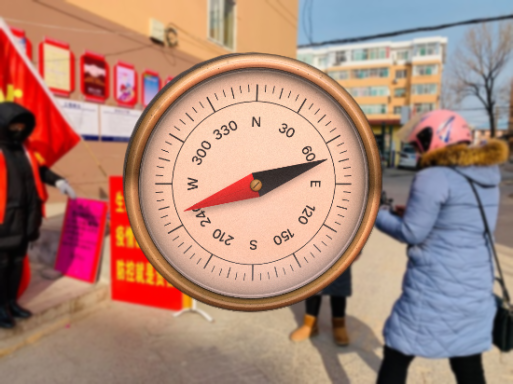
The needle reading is 250; °
